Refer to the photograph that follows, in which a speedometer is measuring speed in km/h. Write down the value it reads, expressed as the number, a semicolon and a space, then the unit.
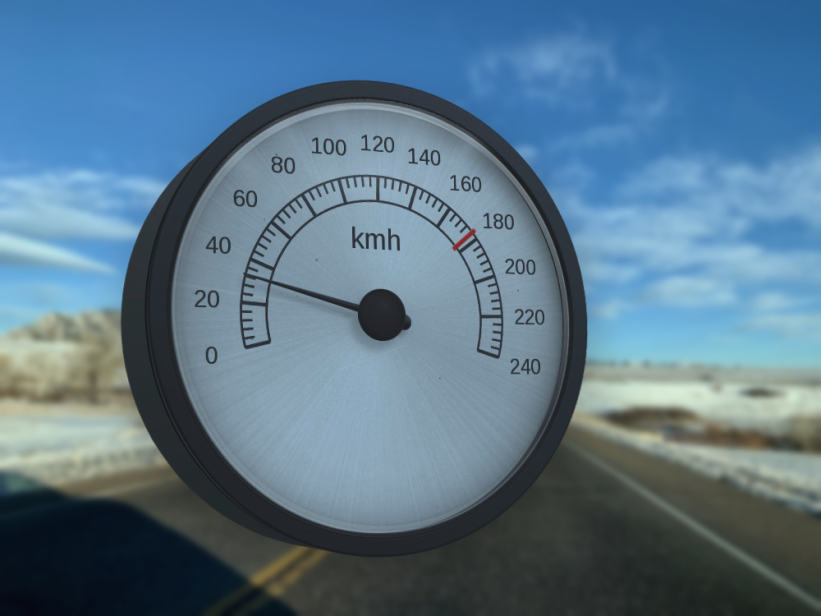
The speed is 32; km/h
